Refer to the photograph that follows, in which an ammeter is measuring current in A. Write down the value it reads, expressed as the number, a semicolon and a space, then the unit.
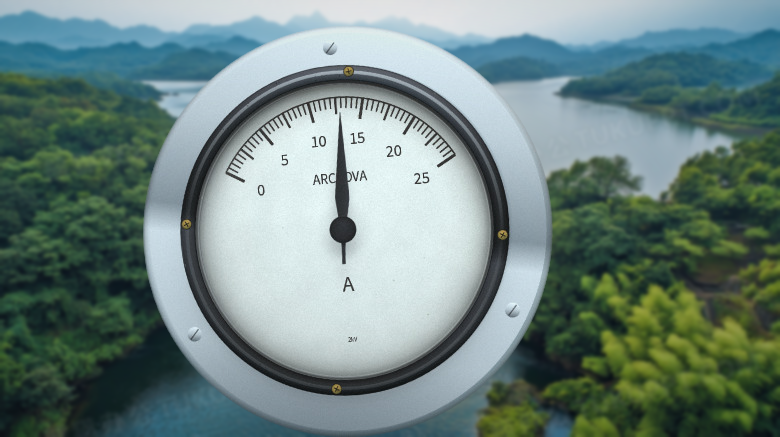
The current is 13; A
